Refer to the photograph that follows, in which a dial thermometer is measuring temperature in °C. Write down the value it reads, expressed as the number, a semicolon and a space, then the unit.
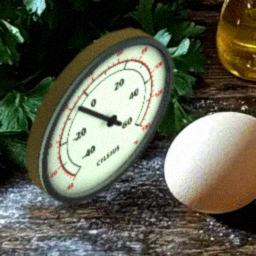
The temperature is -5; °C
